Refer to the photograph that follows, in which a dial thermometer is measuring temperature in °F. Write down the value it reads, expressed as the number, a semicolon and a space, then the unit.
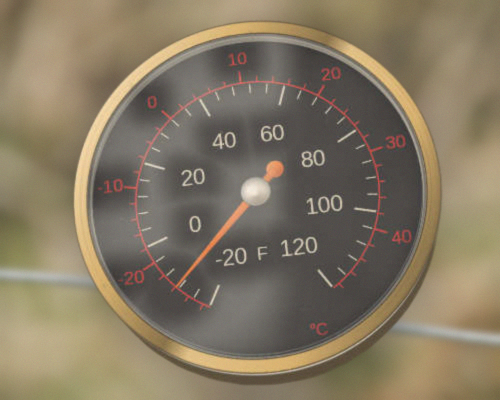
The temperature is -12; °F
